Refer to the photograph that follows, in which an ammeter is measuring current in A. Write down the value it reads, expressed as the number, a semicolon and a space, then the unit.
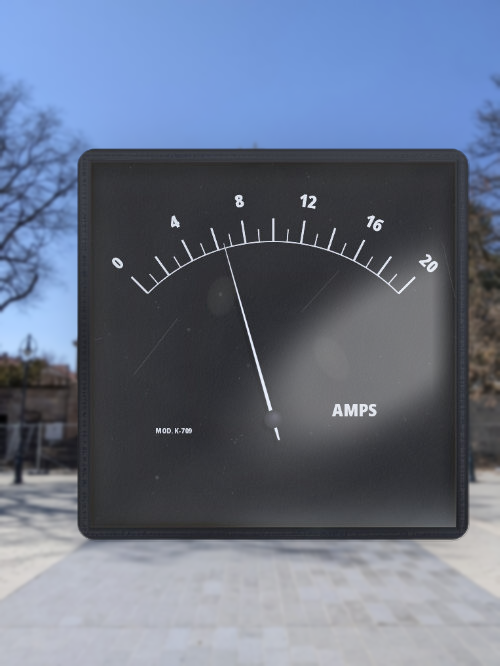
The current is 6.5; A
